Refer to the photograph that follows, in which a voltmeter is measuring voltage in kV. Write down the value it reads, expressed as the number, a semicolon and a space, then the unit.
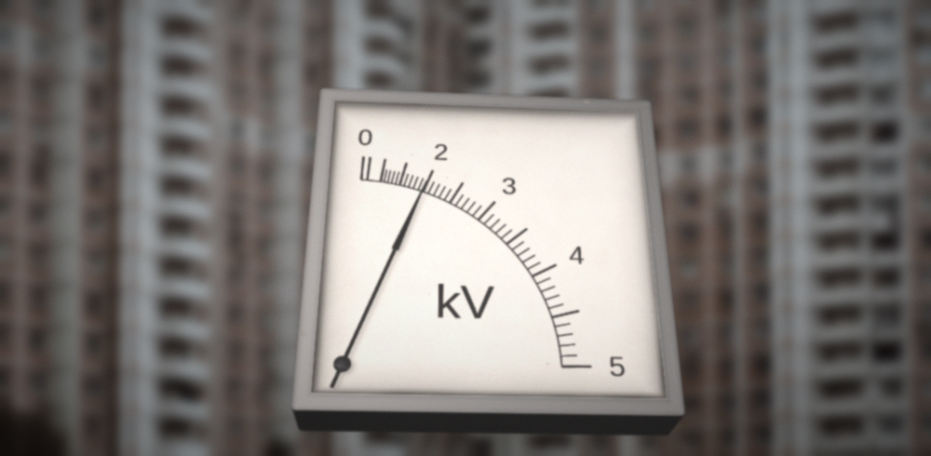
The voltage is 2; kV
